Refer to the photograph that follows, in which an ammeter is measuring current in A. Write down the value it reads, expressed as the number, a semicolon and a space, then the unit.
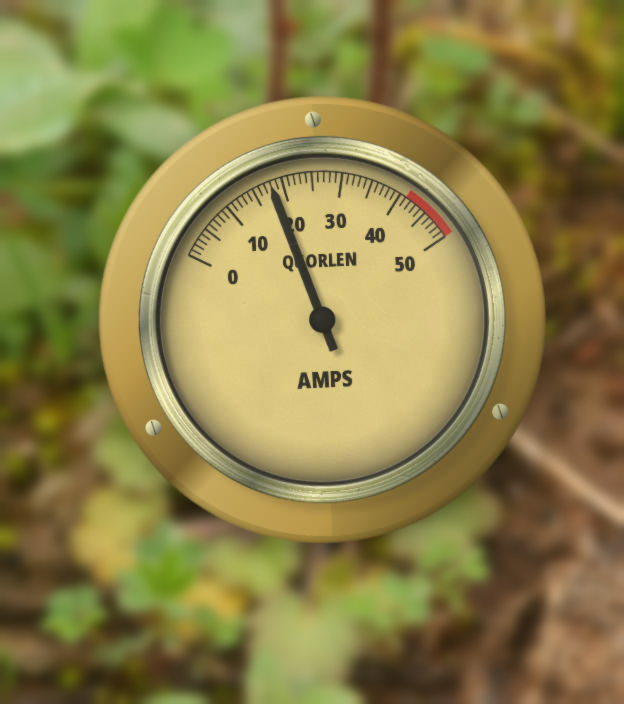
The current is 18; A
